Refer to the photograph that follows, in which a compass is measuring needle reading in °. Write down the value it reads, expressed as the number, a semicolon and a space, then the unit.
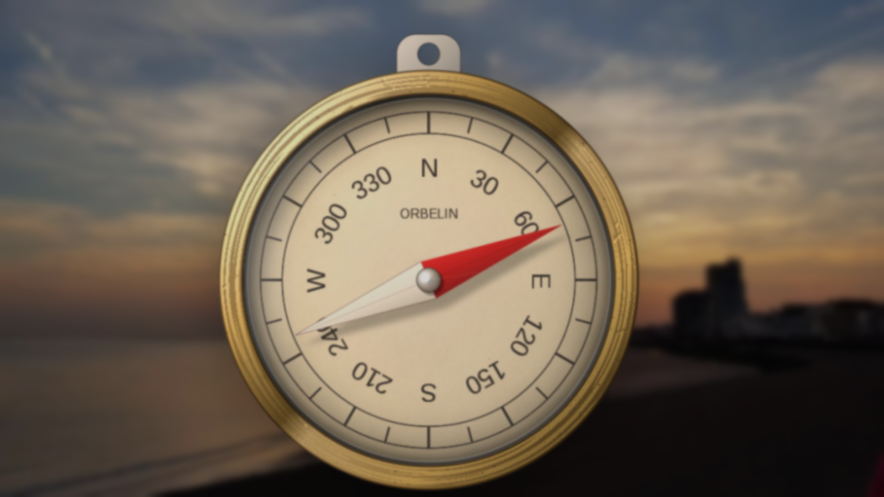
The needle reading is 67.5; °
